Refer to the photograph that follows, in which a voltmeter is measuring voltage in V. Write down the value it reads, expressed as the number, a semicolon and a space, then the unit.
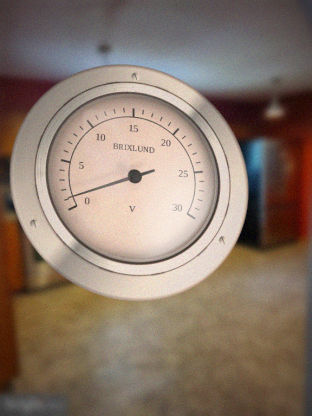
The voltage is 1; V
